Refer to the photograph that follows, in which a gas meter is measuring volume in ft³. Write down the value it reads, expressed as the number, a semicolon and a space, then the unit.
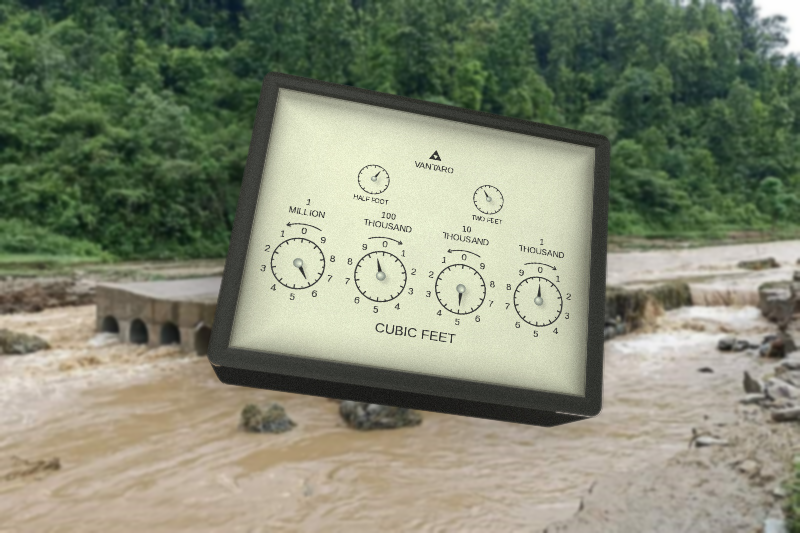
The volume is 595000; ft³
